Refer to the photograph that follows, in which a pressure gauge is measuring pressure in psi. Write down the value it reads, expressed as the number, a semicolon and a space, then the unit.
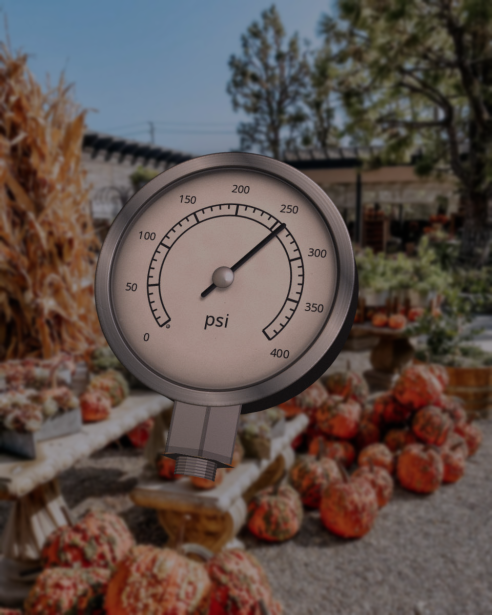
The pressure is 260; psi
